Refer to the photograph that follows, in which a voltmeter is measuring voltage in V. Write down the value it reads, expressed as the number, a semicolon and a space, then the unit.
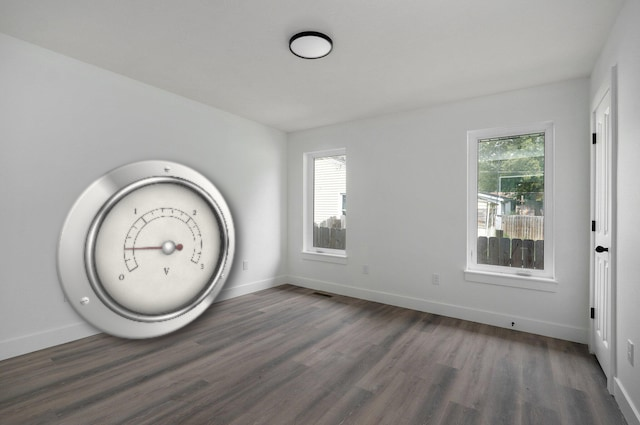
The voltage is 0.4; V
